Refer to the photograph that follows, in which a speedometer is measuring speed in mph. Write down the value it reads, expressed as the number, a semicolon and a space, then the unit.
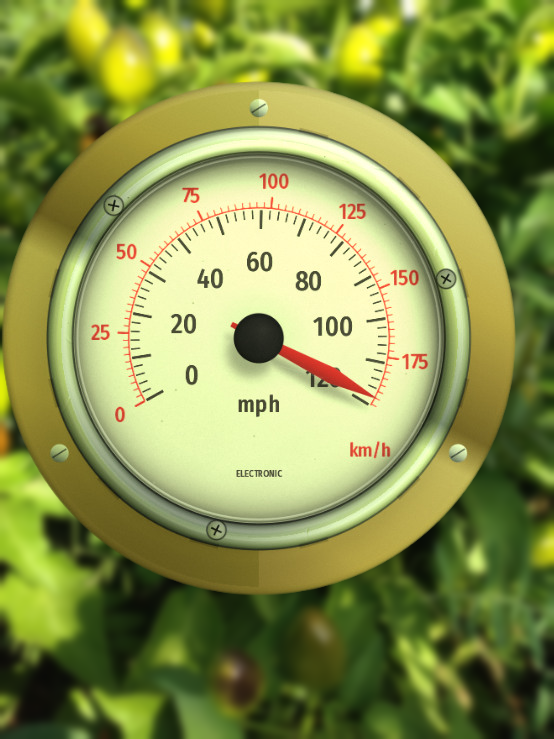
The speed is 118; mph
